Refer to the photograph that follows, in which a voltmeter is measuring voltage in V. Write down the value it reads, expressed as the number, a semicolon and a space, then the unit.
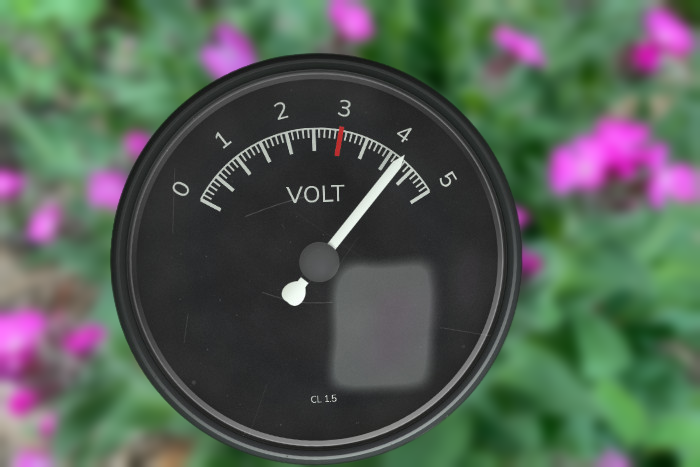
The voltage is 4.2; V
